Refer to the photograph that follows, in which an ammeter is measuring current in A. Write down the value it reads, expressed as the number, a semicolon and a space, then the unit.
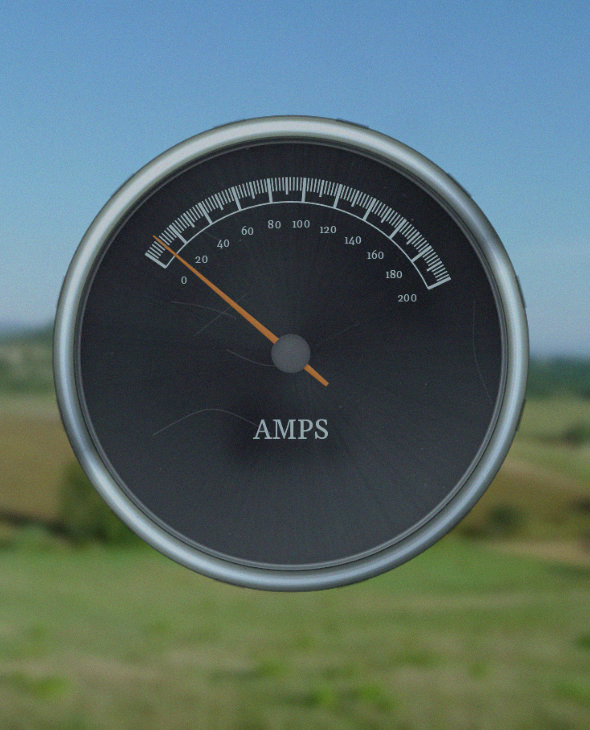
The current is 10; A
